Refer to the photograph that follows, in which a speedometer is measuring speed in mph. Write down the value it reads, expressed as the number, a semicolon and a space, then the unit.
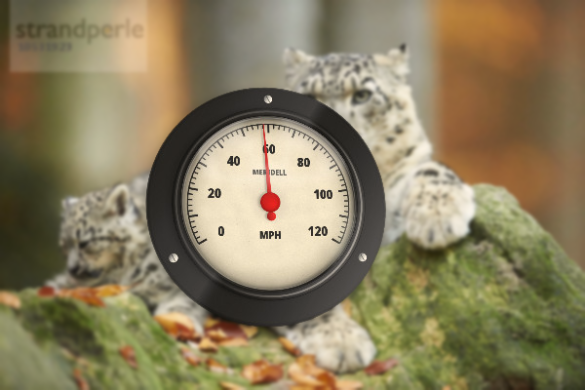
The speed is 58; mph
